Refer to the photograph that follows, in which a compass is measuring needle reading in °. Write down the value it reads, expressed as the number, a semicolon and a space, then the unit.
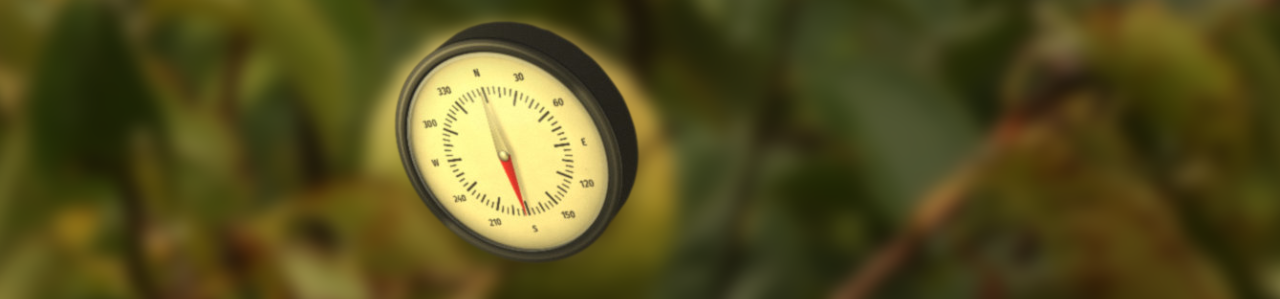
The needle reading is 180; °
